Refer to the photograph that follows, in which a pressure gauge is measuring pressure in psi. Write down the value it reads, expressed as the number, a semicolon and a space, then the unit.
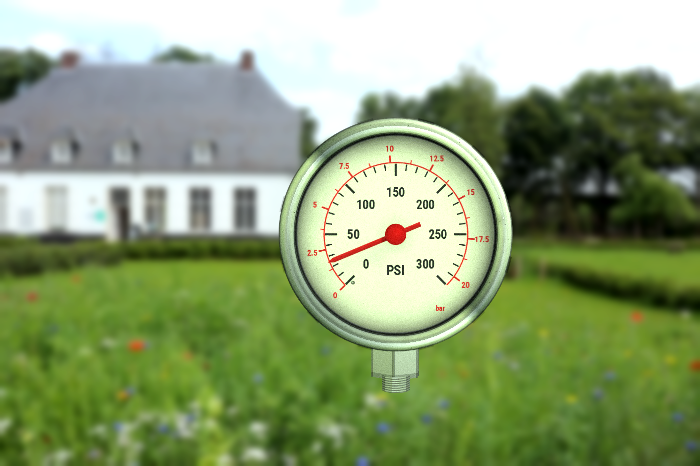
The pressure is 25; psi
